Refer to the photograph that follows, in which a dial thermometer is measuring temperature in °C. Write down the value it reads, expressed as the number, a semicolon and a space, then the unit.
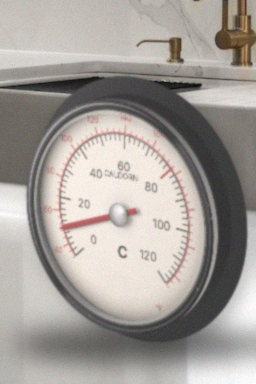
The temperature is 10; °C
